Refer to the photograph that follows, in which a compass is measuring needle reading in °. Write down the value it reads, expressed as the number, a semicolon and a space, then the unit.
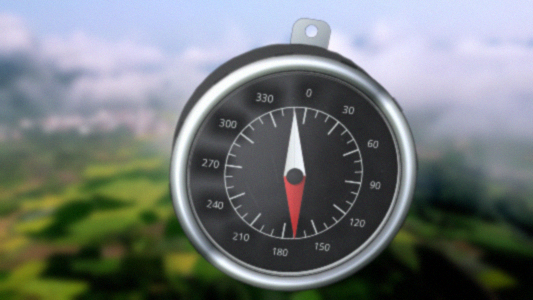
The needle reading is 170; °
